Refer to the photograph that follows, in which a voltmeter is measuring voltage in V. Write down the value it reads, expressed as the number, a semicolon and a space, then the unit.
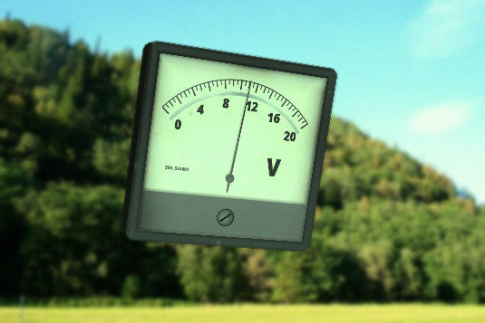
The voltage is 11; V
